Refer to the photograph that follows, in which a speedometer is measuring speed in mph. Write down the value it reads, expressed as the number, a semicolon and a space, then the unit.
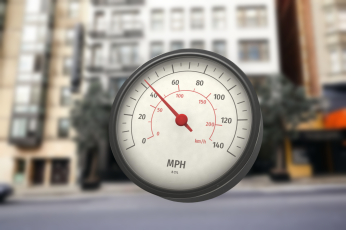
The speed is 42.5; mph
